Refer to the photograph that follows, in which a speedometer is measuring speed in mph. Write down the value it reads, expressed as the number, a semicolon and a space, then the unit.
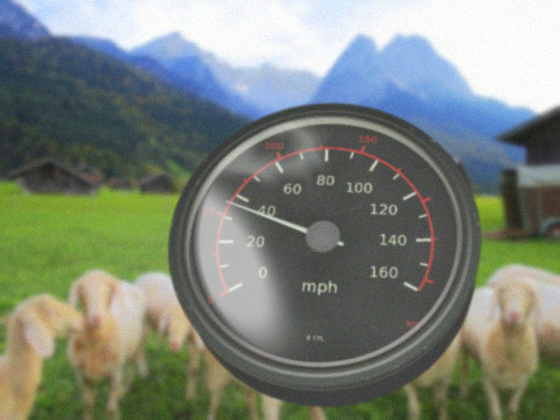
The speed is 35; mph
